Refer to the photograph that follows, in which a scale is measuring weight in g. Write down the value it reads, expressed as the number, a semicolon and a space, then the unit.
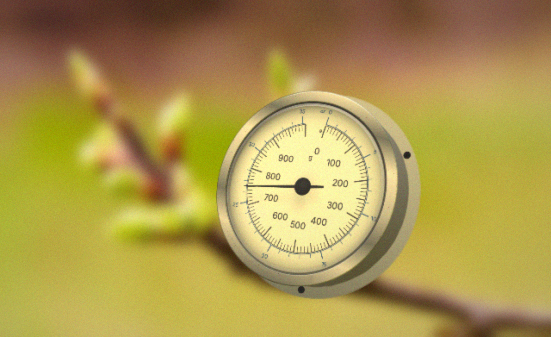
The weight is 750; g
